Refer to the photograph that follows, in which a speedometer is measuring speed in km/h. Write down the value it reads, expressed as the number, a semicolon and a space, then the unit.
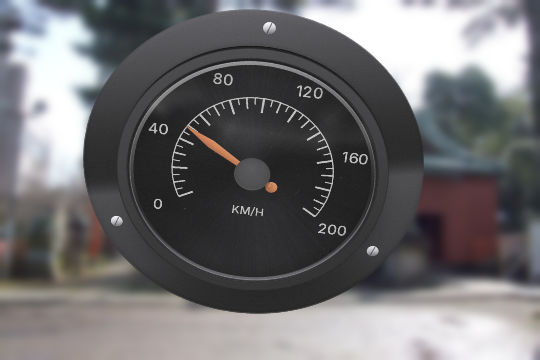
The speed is 50; km/h
